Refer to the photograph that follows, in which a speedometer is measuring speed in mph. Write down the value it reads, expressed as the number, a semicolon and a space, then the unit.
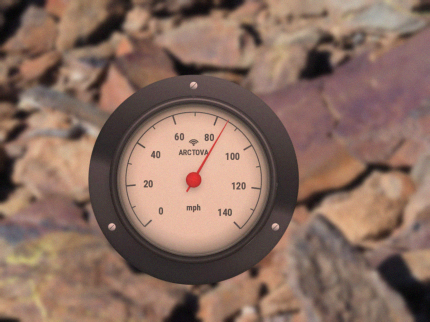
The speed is 85; mph
